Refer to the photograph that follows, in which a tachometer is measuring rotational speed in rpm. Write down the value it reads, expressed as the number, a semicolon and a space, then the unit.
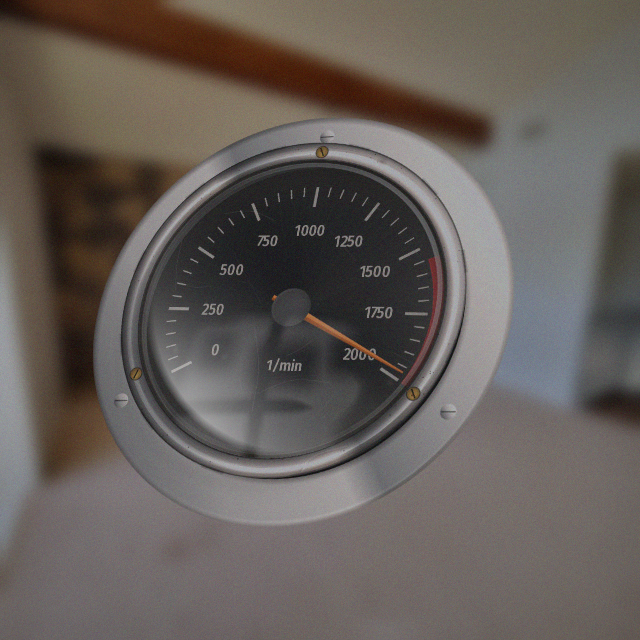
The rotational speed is 1975; rpm
